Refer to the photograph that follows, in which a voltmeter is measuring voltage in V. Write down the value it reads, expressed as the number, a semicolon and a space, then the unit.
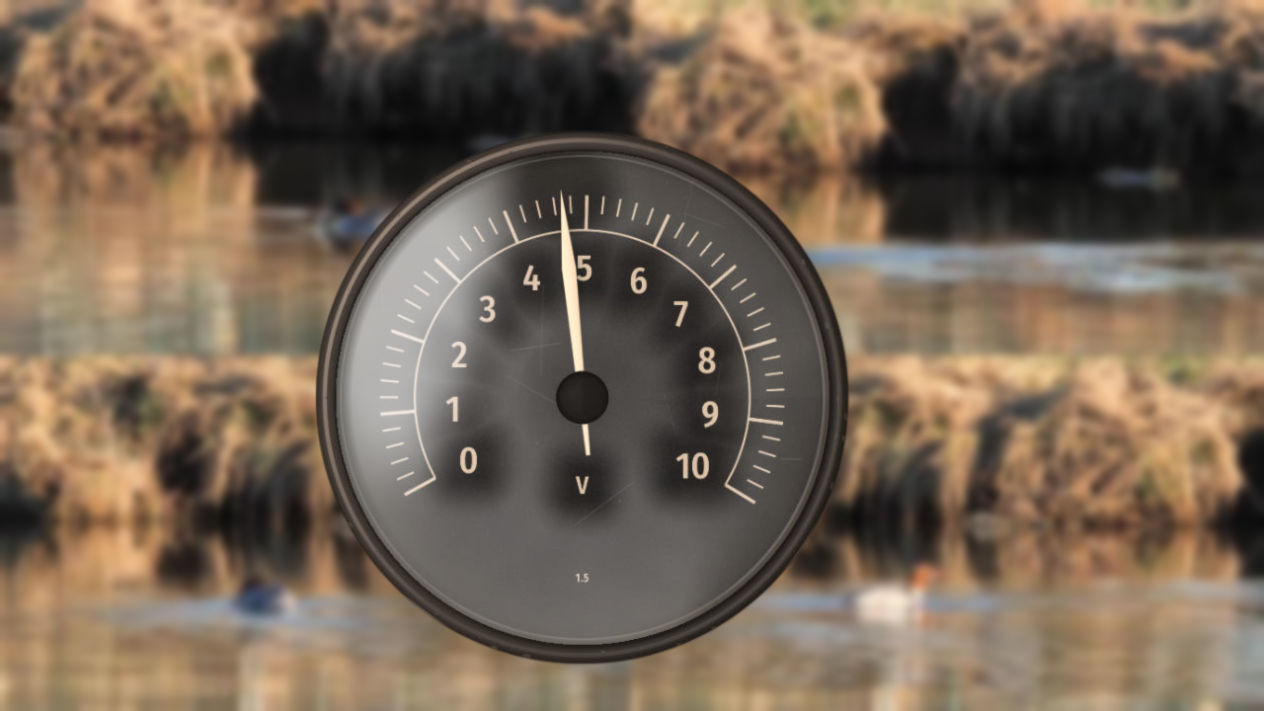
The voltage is 4.7; V
